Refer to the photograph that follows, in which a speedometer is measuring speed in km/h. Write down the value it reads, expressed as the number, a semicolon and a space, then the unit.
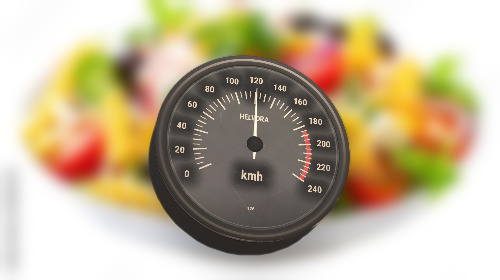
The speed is 120; km/h
